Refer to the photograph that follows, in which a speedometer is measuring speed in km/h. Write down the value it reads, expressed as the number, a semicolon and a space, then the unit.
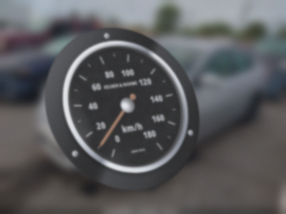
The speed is 10; km/h
